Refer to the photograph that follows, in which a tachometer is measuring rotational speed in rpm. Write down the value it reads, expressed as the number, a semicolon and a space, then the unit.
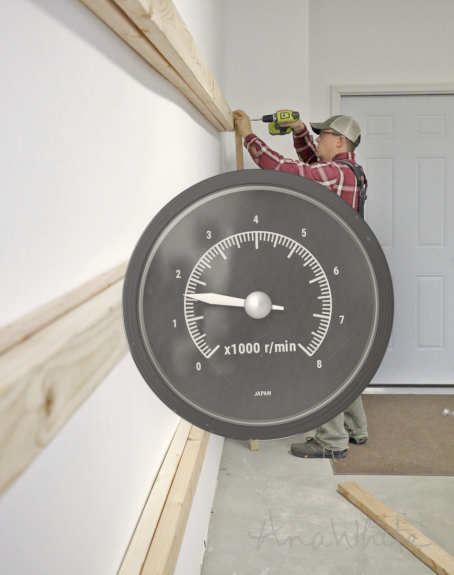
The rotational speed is 1600; rpm
